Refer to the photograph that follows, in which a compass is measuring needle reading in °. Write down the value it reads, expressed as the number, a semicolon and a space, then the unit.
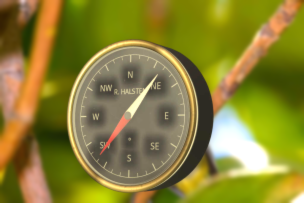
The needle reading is 220; °
